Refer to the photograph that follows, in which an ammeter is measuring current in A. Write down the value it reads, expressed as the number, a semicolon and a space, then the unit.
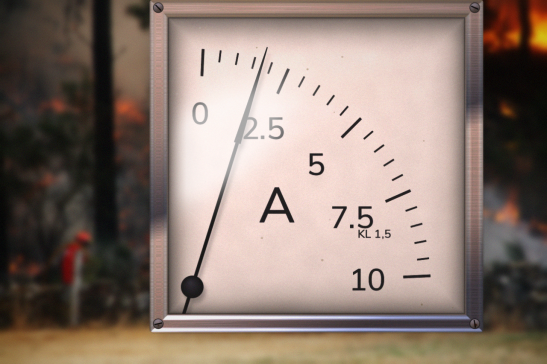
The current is 1.75; A
